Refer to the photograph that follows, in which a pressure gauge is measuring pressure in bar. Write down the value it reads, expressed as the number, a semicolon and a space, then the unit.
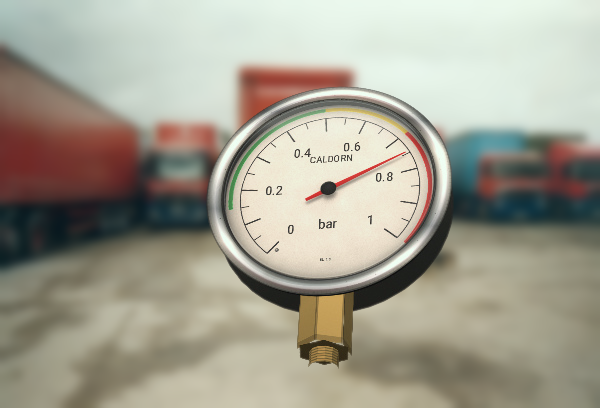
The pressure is 0.75; bar
